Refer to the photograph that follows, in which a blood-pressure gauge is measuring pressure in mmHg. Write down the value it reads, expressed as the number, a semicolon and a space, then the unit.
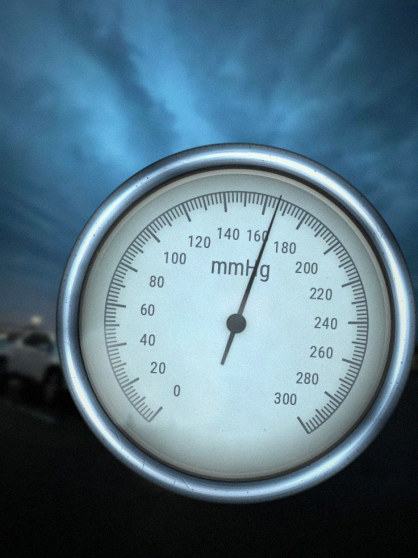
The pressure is 166; mmHg
